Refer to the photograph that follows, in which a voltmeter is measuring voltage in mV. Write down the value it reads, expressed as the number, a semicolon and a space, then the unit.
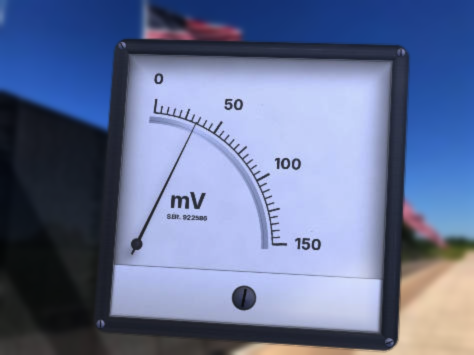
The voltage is 35; mV
